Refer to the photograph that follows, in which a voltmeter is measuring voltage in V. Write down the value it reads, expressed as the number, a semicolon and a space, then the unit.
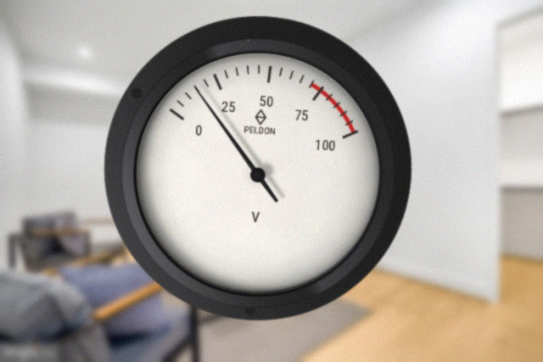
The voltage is 15; V
